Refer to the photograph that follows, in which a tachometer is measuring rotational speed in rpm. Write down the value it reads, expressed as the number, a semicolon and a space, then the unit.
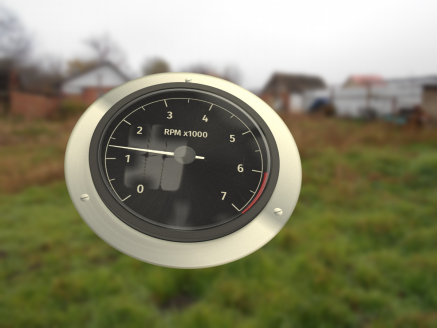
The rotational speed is 1250; rpm
